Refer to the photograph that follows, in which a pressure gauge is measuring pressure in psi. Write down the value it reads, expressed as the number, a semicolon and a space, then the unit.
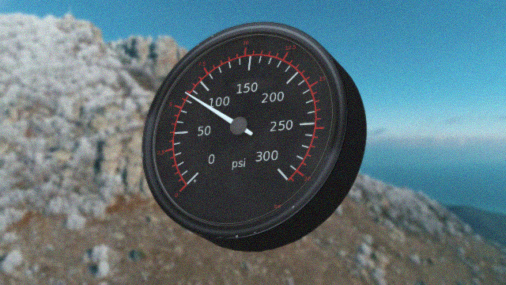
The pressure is 85; psi
